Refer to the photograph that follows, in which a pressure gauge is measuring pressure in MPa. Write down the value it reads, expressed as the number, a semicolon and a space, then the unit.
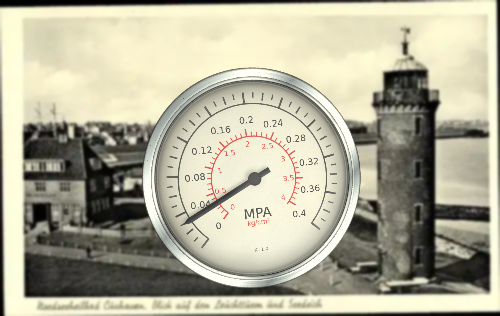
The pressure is 0.03; MPa
